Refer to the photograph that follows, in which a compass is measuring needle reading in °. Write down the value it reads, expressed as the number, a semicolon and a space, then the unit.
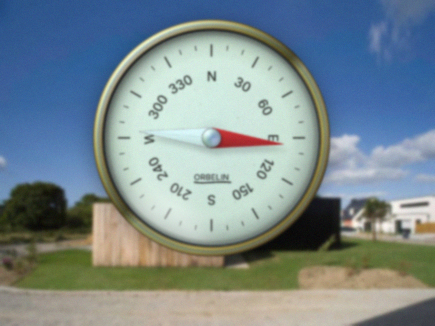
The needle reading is 95; °
